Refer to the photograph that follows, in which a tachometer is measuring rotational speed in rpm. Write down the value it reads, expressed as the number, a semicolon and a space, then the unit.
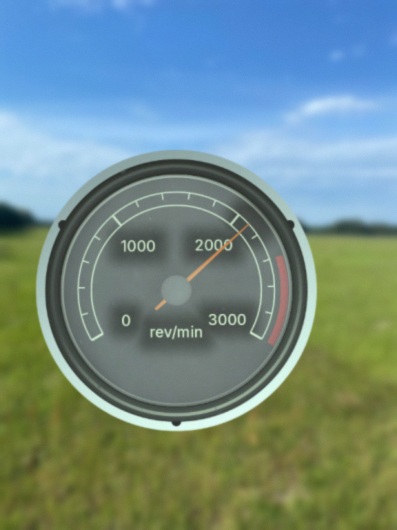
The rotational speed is 2100; rpm
